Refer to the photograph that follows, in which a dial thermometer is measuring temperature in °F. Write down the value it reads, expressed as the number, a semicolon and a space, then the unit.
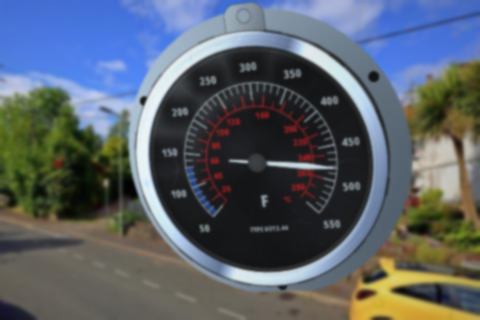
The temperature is 480; °F
